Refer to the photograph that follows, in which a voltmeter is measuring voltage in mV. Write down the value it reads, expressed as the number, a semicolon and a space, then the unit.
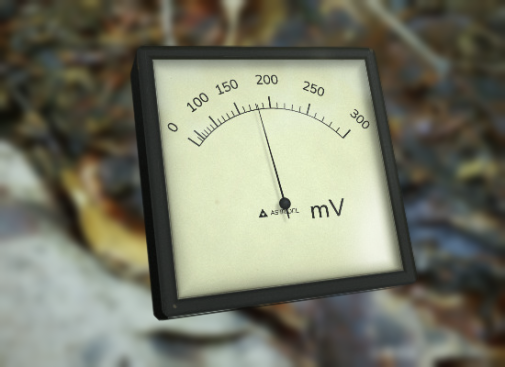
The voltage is 180; mV
